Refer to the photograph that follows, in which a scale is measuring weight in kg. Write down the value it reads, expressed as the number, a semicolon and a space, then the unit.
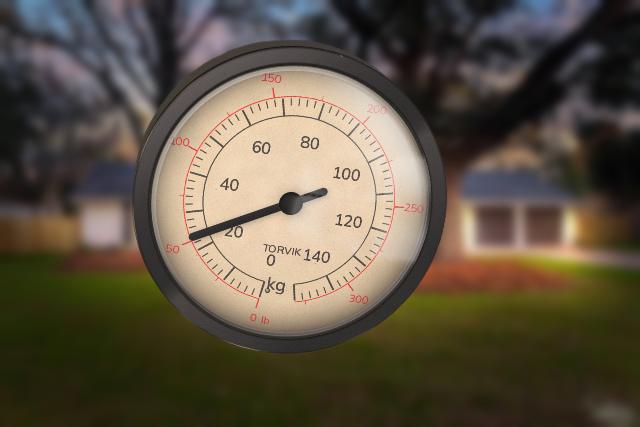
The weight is 24; kg
